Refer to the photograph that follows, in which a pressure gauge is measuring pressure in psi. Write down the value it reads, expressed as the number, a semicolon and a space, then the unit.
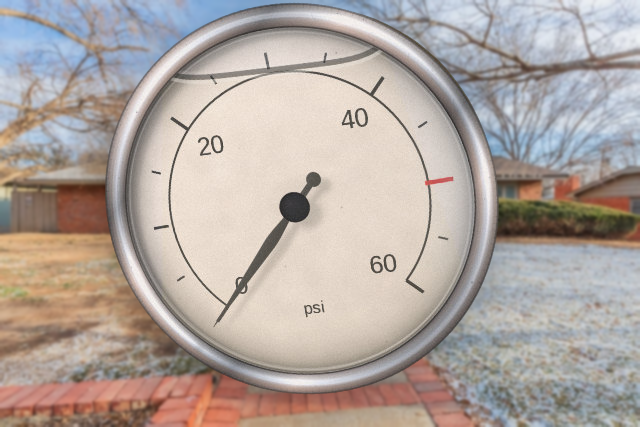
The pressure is 0; psi
